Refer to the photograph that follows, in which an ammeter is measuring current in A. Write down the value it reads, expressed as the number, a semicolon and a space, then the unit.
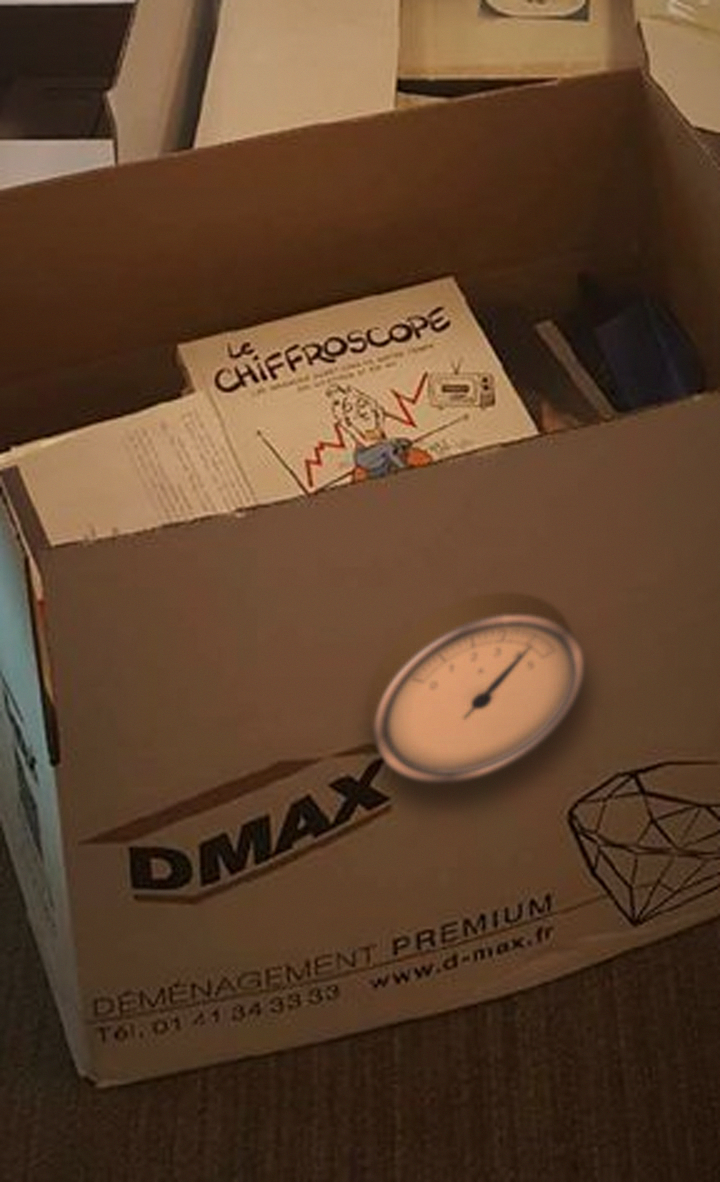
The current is 4; A
